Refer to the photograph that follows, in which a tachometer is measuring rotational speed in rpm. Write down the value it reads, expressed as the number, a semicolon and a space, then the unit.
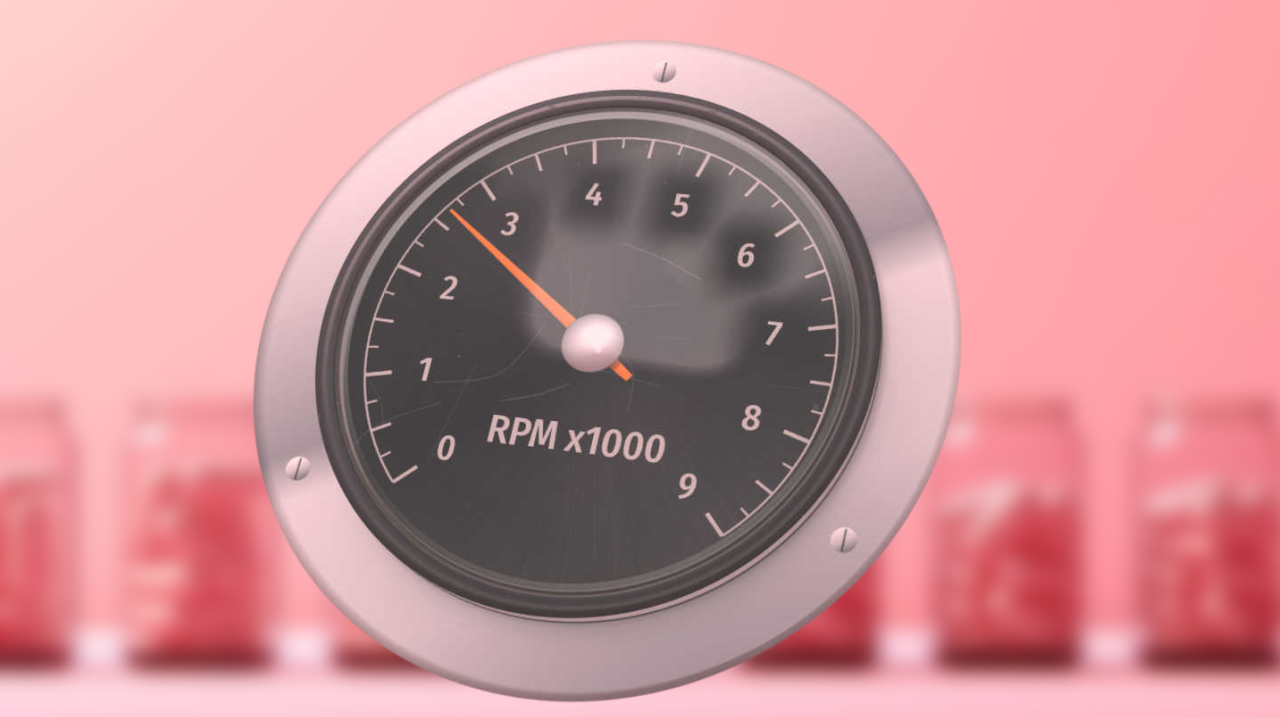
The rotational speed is 2625; rpm
